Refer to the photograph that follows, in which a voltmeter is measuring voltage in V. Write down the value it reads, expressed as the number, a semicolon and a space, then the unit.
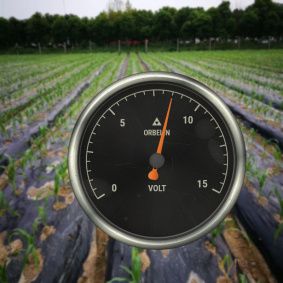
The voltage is 8.5; V
